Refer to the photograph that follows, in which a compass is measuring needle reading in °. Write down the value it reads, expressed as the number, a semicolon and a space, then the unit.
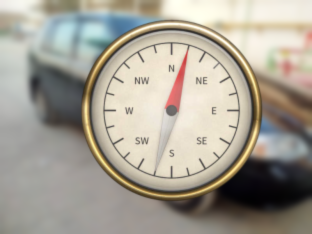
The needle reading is 15; °
